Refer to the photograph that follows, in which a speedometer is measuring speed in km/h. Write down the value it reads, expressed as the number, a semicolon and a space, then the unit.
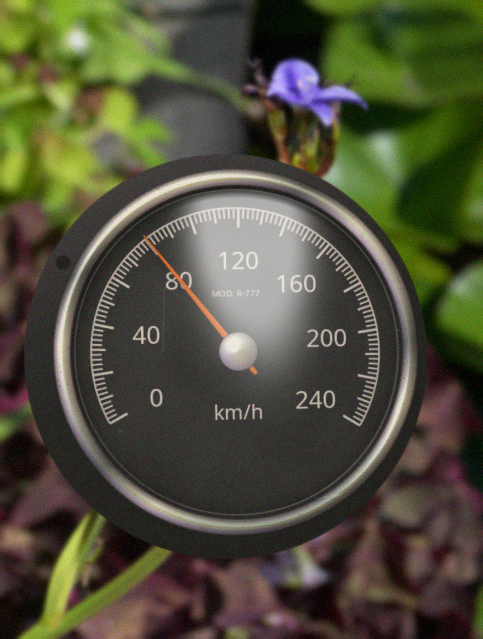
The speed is 80; km/h
